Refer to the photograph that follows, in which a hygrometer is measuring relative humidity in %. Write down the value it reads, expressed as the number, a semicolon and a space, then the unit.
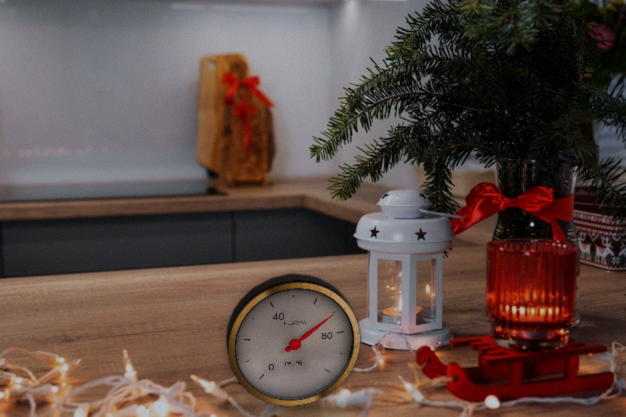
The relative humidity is 70; %
